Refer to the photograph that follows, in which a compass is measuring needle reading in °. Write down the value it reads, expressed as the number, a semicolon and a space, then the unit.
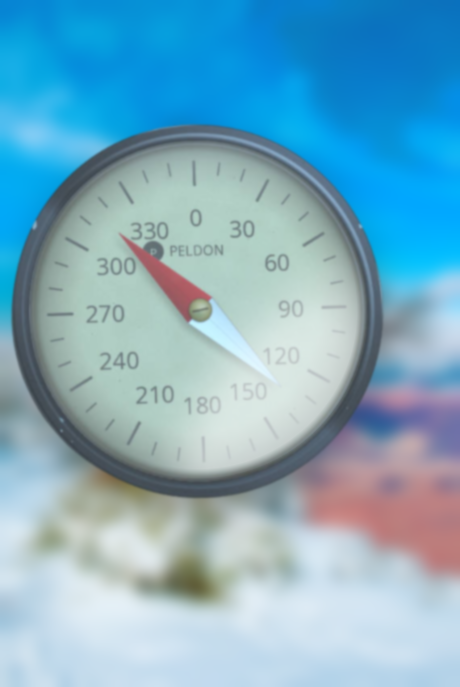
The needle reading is 315; °
